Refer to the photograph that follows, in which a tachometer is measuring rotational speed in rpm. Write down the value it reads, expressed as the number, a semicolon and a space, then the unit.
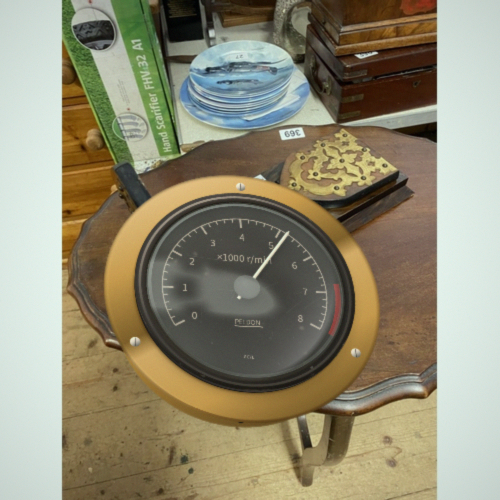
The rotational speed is 5200; rpm
